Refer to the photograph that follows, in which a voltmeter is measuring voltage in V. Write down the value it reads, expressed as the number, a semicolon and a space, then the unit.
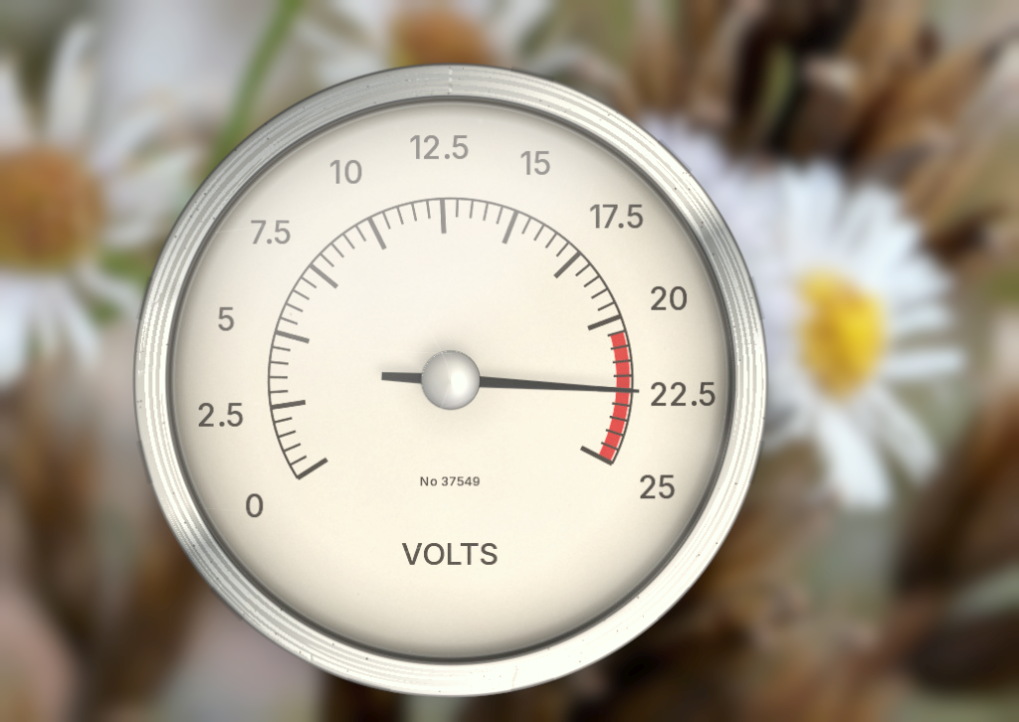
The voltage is 22.5; V
